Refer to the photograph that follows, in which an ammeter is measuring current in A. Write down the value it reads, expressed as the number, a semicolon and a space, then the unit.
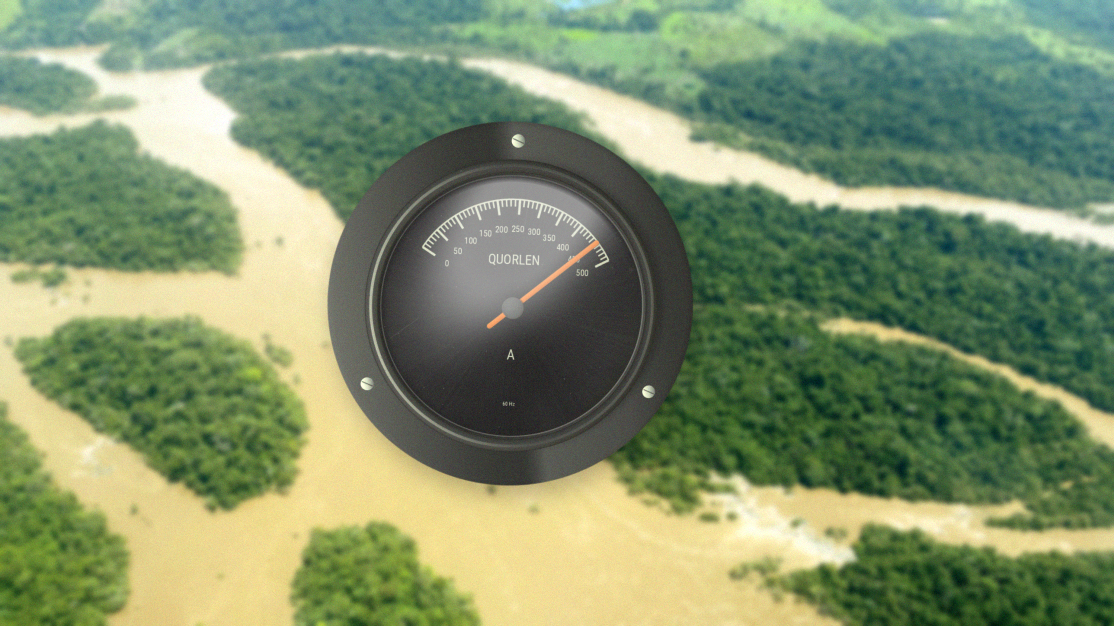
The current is 450; A
